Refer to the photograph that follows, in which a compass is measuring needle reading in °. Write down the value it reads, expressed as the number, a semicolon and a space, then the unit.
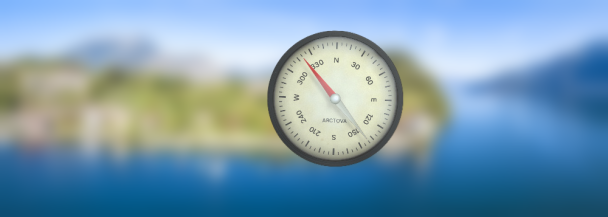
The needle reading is 320; °
